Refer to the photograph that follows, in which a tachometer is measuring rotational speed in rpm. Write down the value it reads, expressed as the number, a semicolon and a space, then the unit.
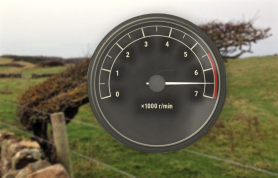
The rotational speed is 6500; rpm
